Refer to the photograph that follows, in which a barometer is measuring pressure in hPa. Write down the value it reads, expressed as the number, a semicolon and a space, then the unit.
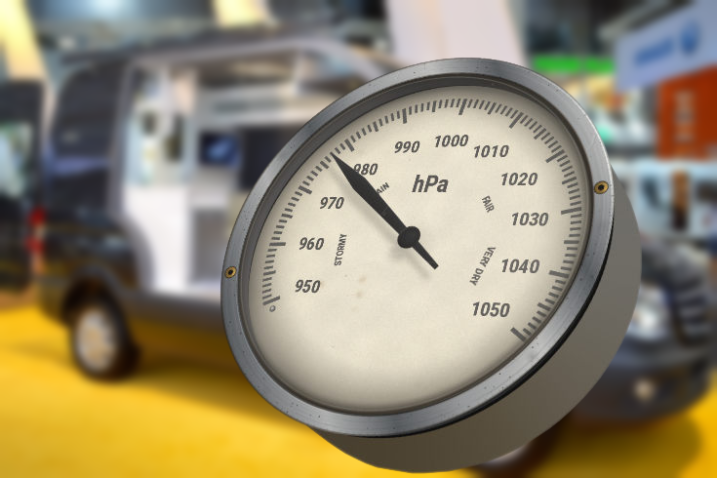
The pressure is 977; hPa
